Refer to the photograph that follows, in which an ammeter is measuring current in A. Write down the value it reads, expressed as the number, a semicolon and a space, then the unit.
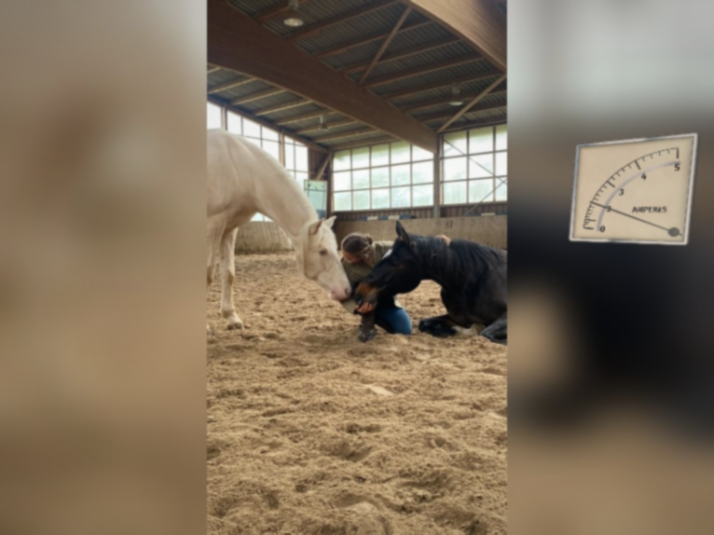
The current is 2; A
